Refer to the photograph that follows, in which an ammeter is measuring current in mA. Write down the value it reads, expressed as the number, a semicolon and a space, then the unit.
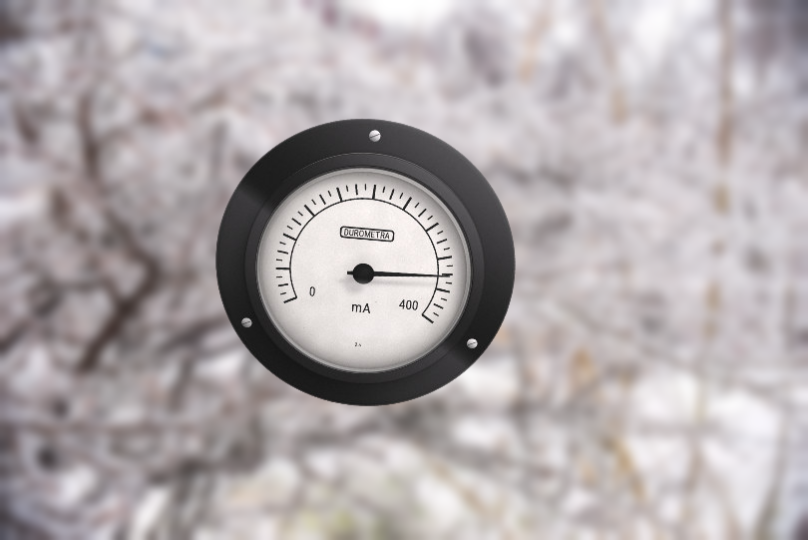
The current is 340; mA
